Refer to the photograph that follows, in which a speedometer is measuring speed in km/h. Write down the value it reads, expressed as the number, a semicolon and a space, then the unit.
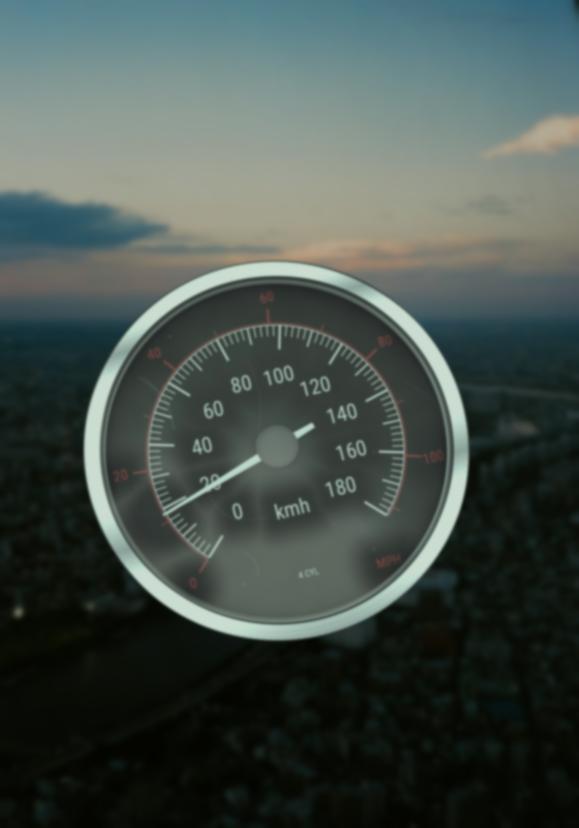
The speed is 18; km/h
